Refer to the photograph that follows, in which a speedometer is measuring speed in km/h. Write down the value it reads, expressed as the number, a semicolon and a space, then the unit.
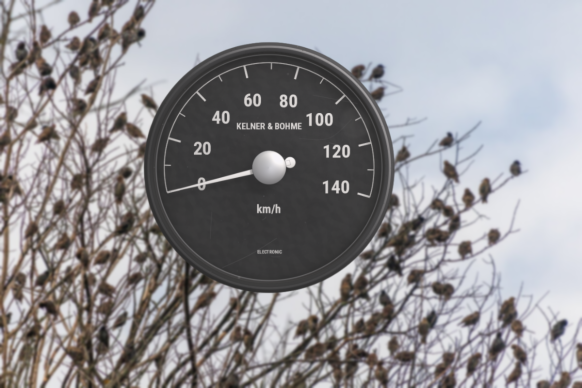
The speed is 0; km/h
